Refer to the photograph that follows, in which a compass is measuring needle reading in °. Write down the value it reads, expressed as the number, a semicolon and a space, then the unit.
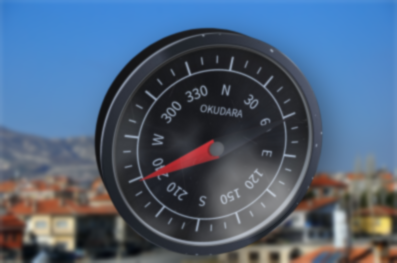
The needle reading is 240; °
